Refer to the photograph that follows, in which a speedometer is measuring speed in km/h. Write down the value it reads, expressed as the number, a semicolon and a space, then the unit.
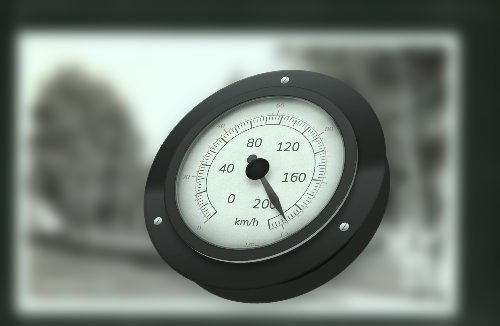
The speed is 190; km/h
